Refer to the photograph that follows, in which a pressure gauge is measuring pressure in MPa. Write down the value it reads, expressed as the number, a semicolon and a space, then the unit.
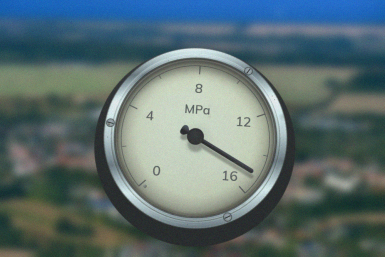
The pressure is 15; MPa
